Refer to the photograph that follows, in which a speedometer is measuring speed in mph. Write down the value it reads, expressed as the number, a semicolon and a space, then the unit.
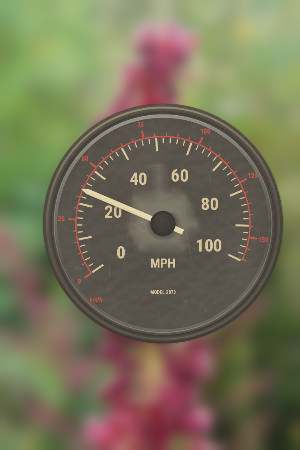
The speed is 24; mph
